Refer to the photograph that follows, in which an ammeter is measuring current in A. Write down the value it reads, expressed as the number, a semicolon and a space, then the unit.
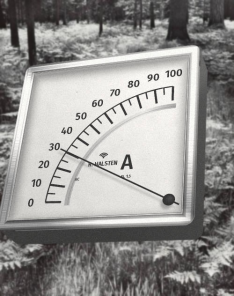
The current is 30; A
